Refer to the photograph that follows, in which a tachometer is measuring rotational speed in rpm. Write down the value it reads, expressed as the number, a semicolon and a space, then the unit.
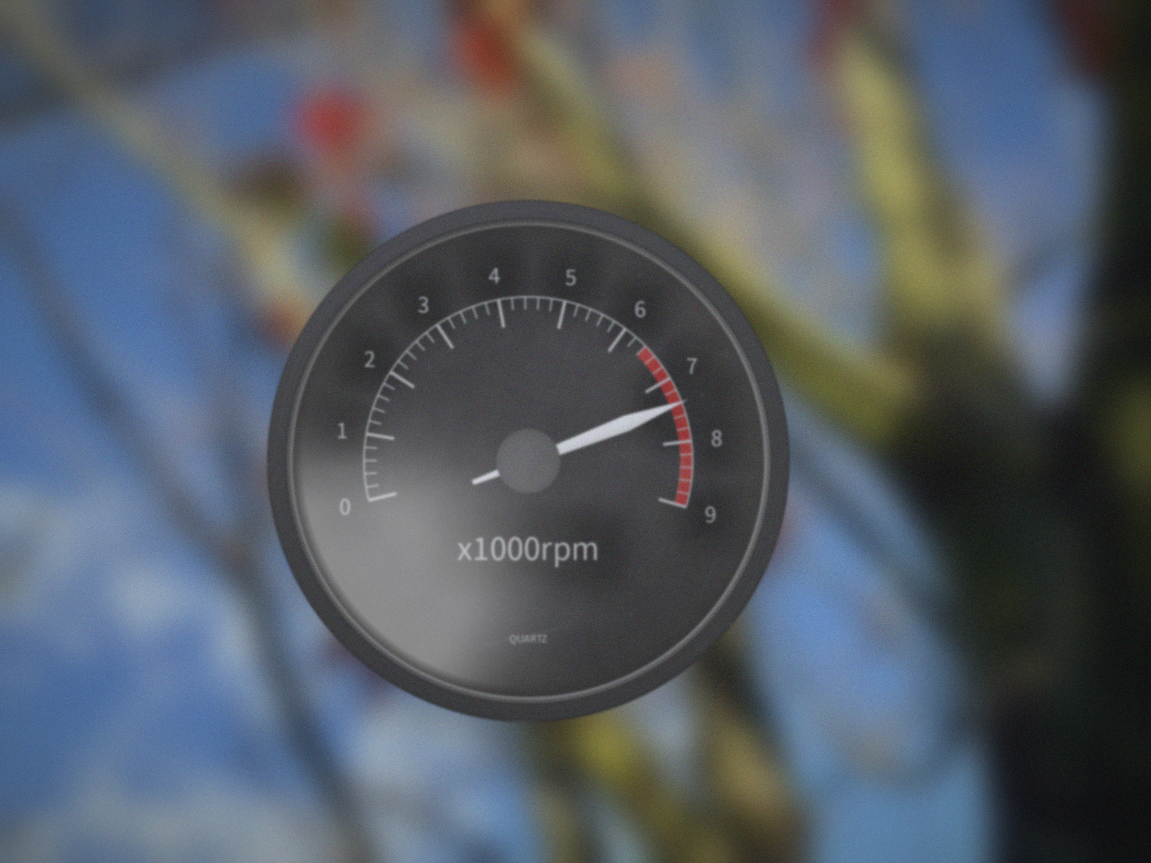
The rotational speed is 7400; rpm
